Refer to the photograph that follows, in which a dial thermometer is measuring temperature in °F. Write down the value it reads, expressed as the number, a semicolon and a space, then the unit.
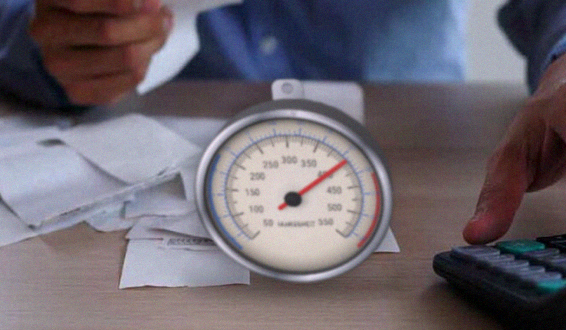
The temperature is 400; °F
